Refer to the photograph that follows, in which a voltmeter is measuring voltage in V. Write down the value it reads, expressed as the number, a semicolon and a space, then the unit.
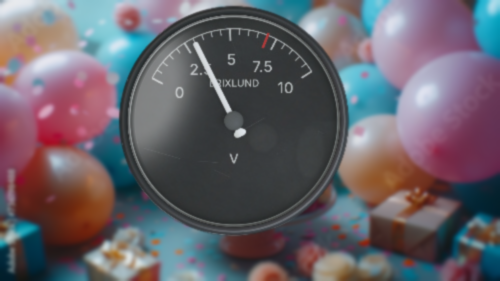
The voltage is 3; V
